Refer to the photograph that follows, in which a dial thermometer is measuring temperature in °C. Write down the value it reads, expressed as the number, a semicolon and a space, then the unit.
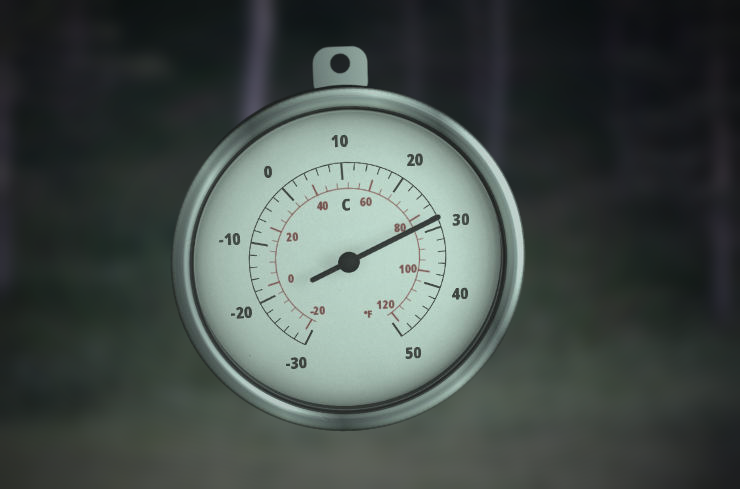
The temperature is 28; °C
